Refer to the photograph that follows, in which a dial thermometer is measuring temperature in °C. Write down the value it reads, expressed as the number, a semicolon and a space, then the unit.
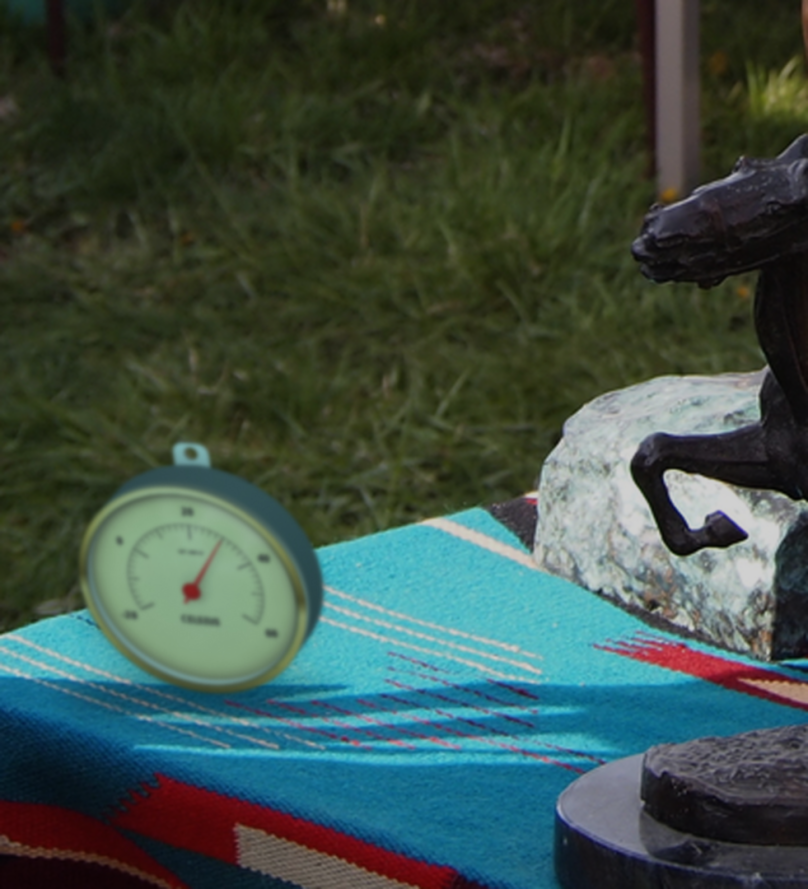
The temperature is 30; °C
